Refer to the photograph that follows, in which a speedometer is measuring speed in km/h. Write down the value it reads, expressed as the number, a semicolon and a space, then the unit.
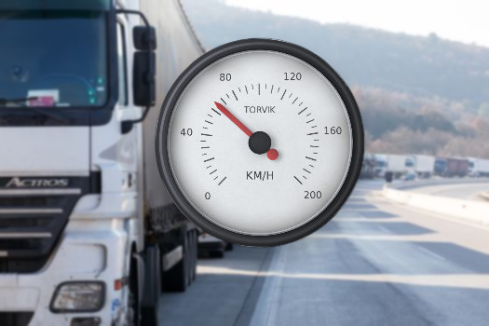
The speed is 65; km/h
